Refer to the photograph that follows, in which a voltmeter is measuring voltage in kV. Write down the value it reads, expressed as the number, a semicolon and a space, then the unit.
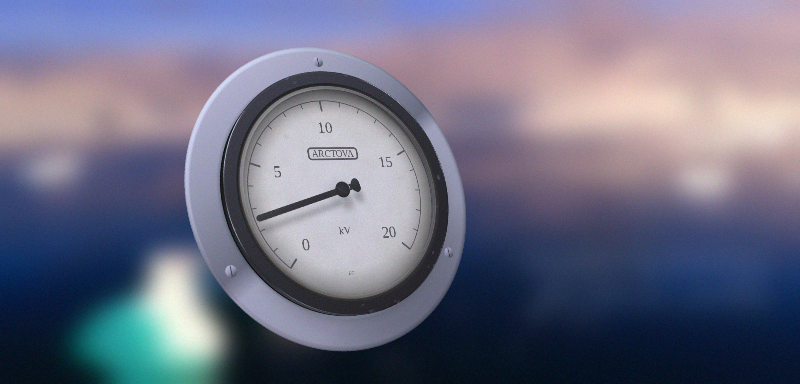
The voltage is 2.5; kV
